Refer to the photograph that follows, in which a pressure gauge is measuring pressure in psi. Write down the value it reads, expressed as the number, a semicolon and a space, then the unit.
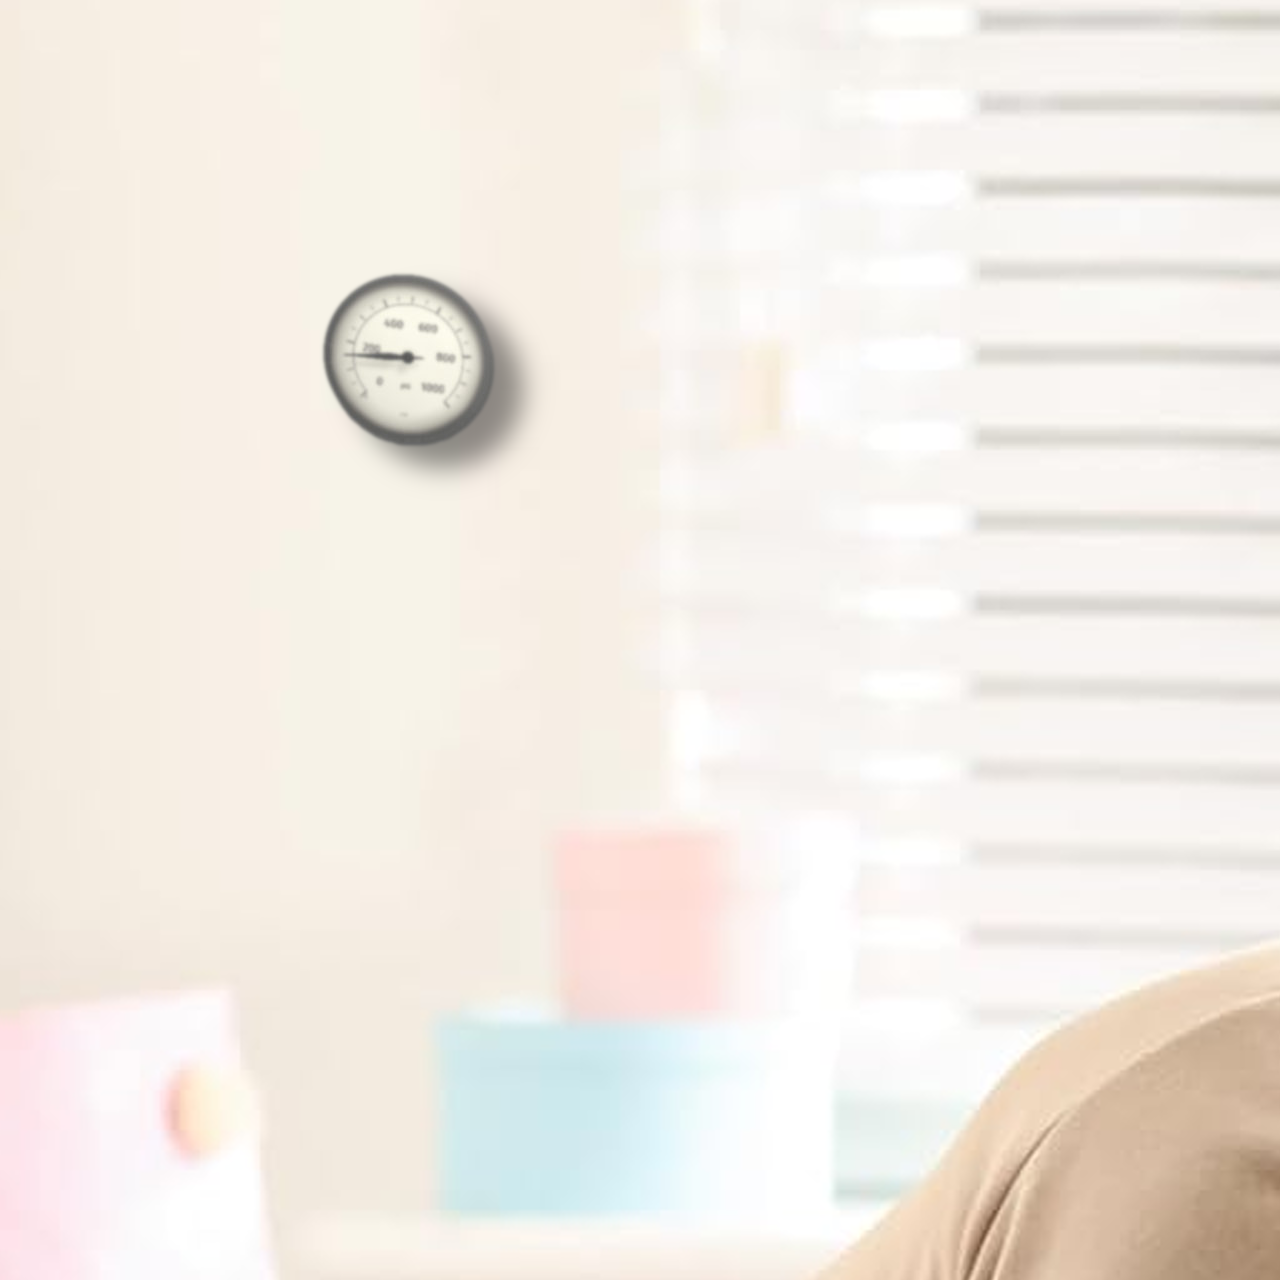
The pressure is 150; psi
